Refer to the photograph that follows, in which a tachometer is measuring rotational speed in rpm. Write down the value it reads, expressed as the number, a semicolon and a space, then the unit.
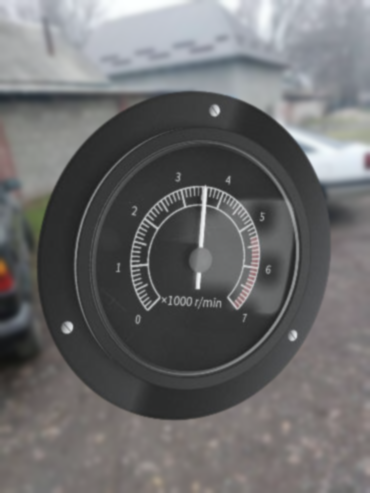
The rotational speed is 3500; rpm
